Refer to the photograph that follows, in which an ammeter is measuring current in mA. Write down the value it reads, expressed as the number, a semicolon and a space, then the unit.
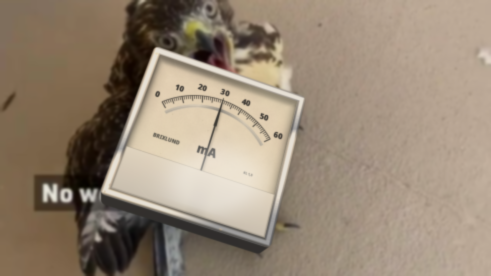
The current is 30; mA
